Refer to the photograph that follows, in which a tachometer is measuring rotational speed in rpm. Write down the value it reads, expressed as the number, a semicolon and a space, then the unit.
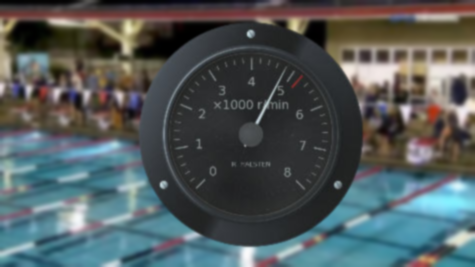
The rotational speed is 4800; rpm
